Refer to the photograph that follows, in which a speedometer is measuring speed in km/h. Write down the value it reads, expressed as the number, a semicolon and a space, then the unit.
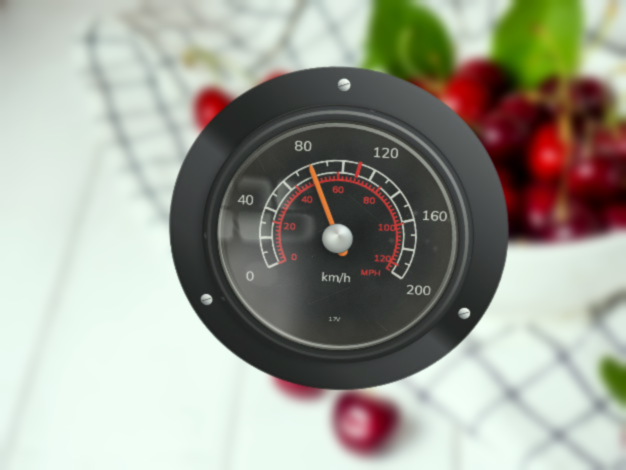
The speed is 80; km/h
